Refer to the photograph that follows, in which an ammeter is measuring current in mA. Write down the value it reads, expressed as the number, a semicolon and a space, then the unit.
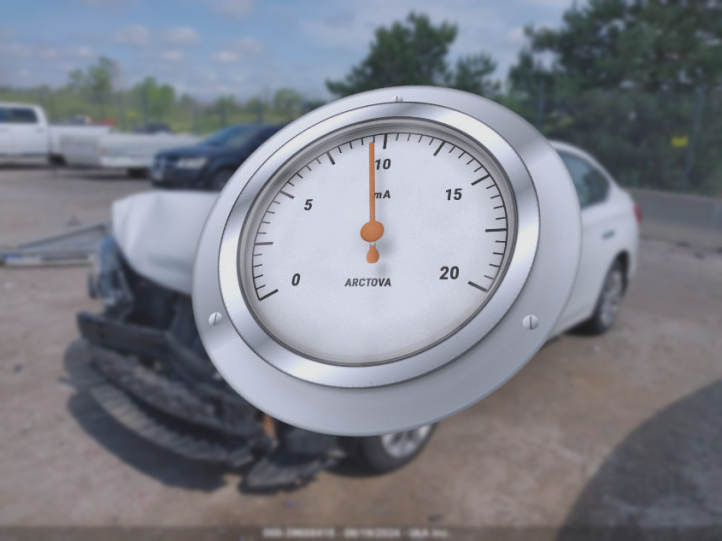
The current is 9.5; mA
